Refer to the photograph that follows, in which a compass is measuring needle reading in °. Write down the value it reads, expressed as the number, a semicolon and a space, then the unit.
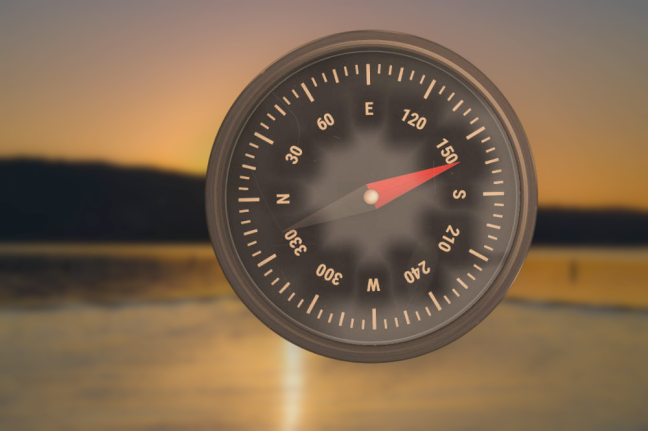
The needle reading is 160; °
